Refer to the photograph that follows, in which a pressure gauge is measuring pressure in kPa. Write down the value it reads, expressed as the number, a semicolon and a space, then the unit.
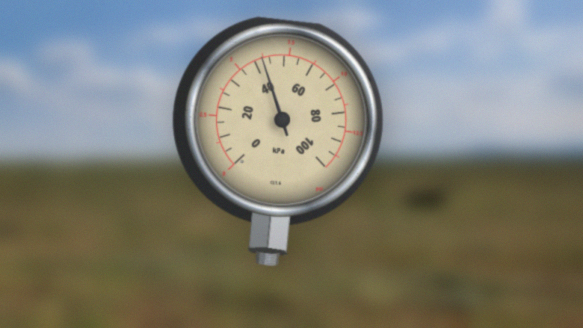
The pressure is 42.5; kPa
